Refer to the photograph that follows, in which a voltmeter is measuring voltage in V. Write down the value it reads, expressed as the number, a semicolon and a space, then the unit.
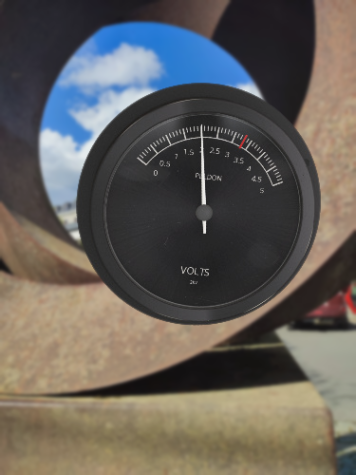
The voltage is 2; V
